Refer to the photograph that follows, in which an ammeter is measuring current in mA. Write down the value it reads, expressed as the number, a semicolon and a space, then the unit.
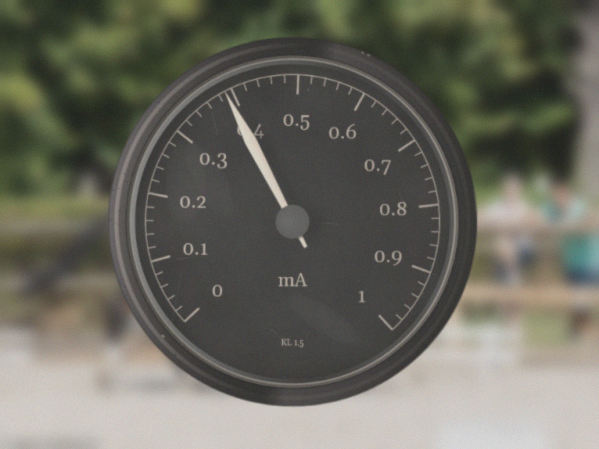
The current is 0.39; mA
